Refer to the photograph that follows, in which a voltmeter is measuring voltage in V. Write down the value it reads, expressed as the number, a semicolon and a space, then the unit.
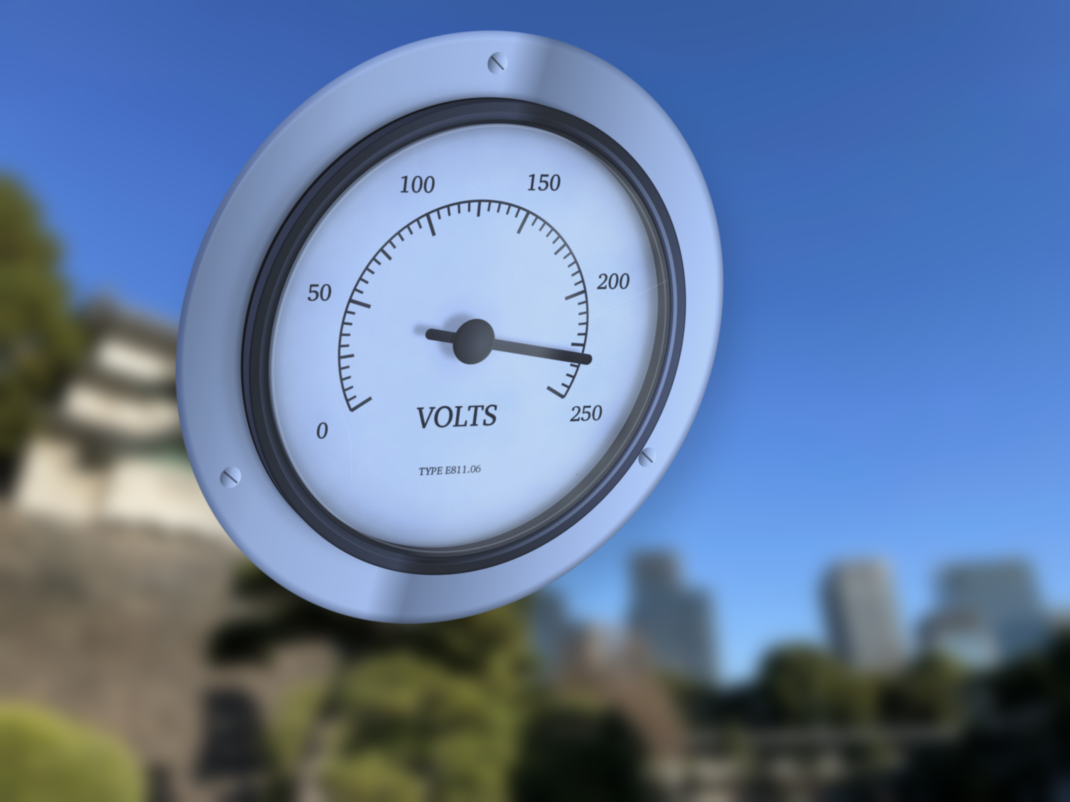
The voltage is 230; V
